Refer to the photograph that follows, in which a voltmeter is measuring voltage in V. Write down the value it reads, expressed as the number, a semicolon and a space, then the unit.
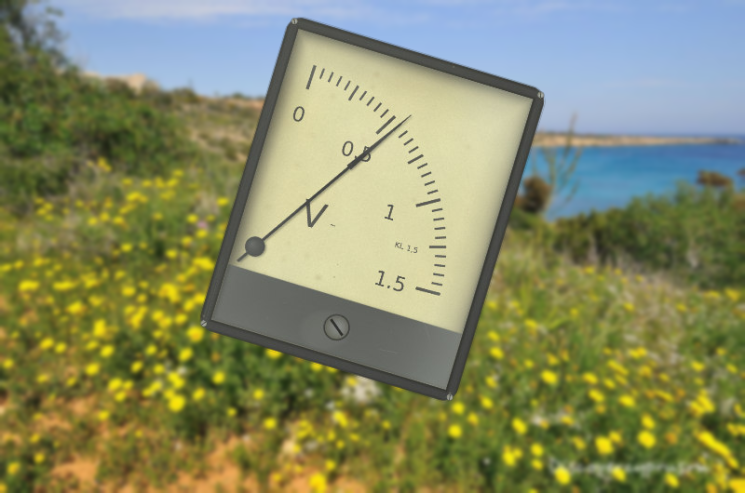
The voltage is 0.55; V
